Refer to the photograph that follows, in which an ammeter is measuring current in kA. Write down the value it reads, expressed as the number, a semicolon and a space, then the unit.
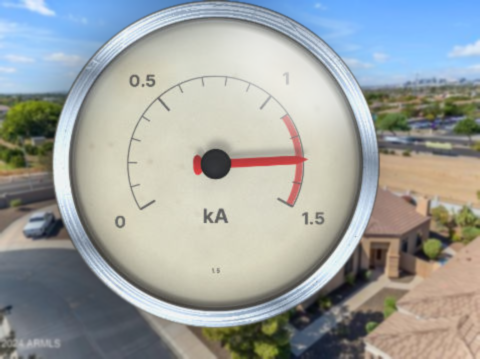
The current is 1.3; kA
